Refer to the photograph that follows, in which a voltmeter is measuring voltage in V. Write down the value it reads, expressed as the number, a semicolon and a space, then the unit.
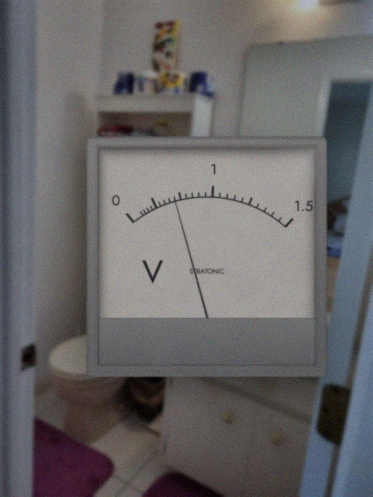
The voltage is 0.7; V
